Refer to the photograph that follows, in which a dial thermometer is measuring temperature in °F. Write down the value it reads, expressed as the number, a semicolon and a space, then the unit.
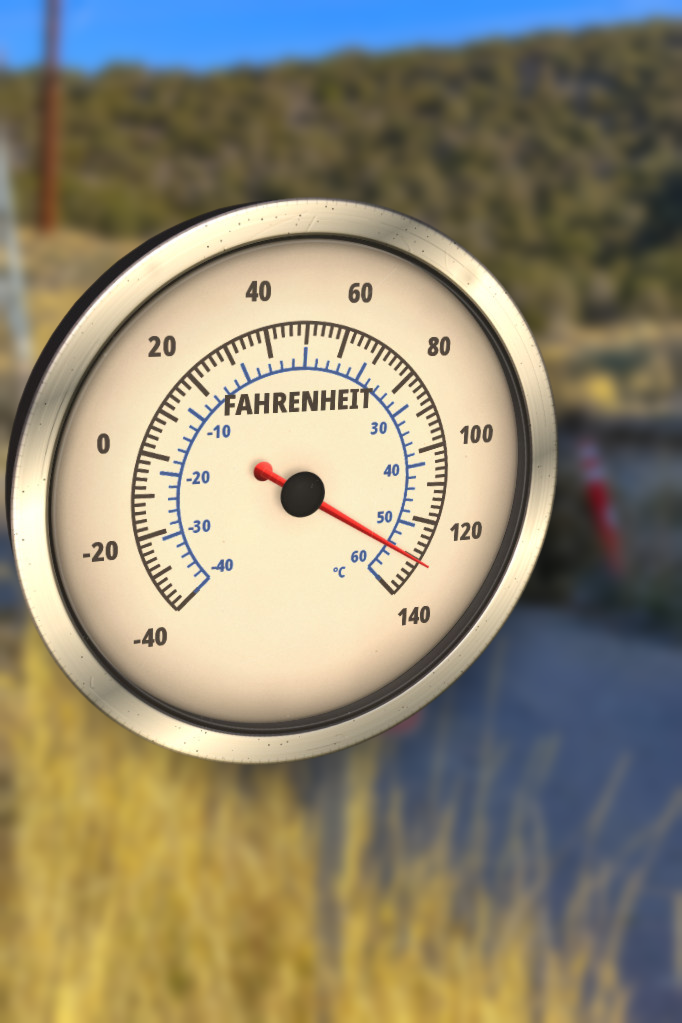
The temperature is 130; °F
